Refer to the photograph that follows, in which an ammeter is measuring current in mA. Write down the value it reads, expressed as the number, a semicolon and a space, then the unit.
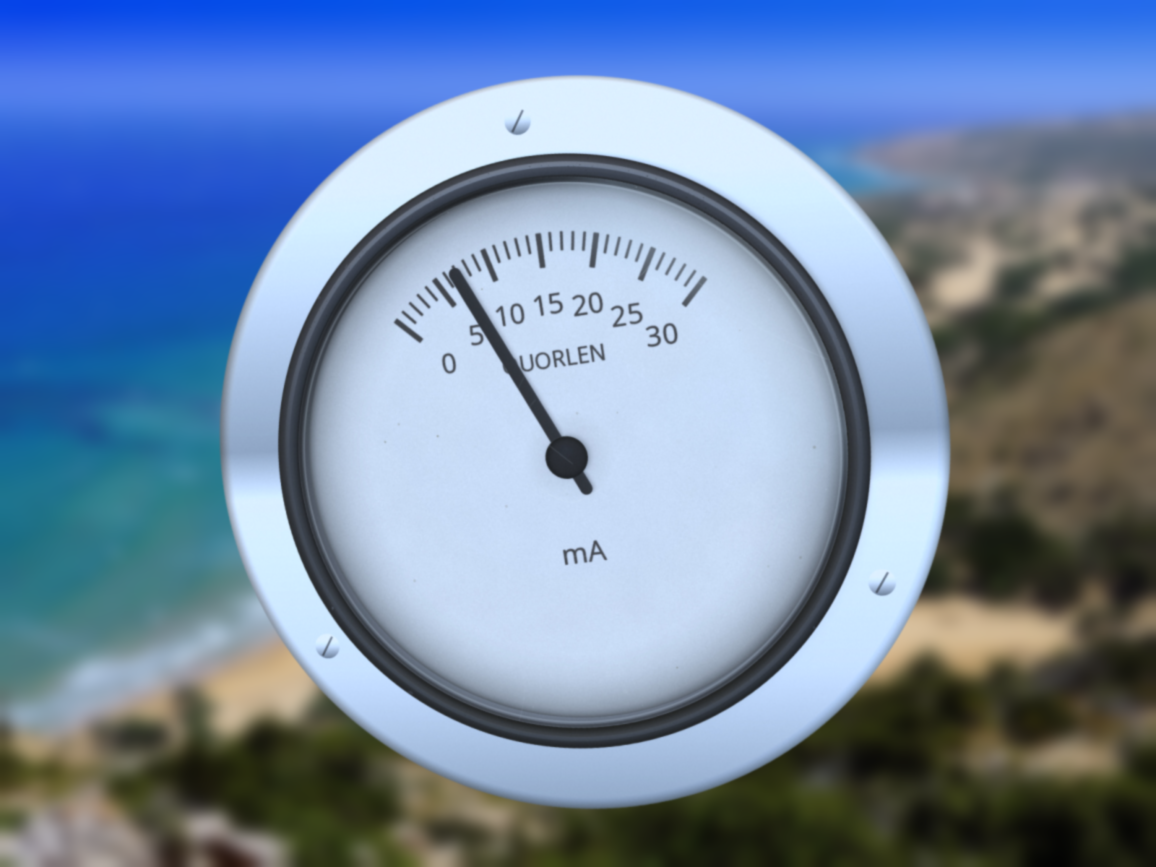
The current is 7; mA
